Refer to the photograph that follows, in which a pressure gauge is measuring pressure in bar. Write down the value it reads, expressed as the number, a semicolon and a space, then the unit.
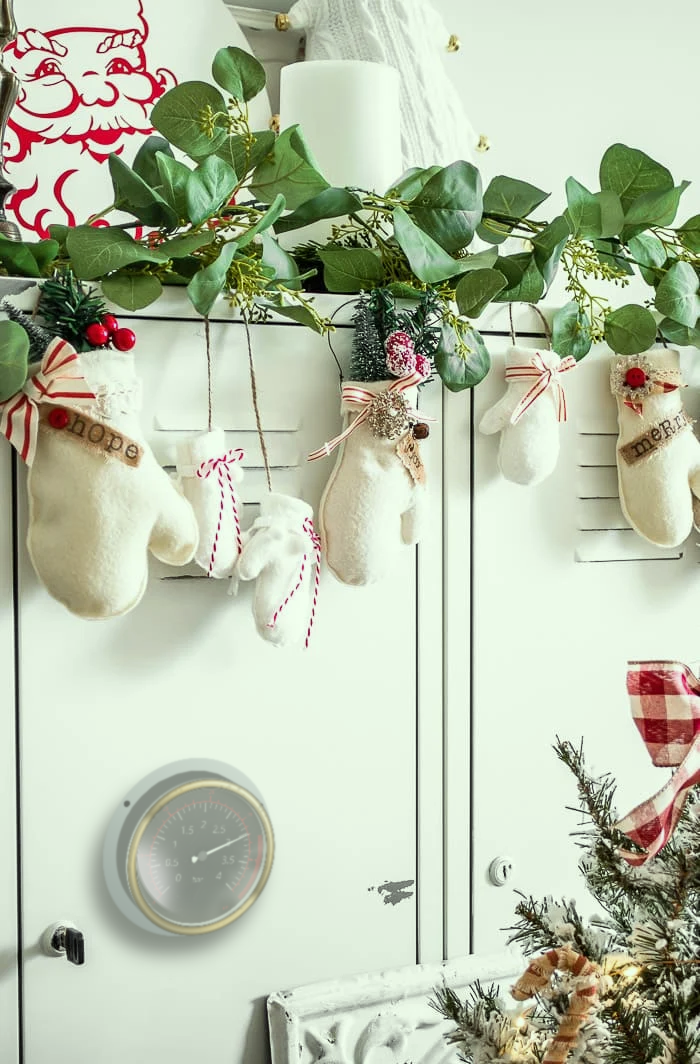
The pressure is 3; bar
